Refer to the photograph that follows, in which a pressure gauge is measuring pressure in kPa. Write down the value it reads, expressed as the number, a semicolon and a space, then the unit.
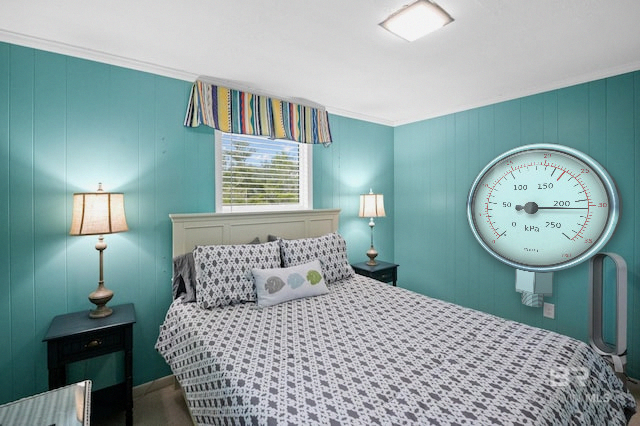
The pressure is 210; kPa
